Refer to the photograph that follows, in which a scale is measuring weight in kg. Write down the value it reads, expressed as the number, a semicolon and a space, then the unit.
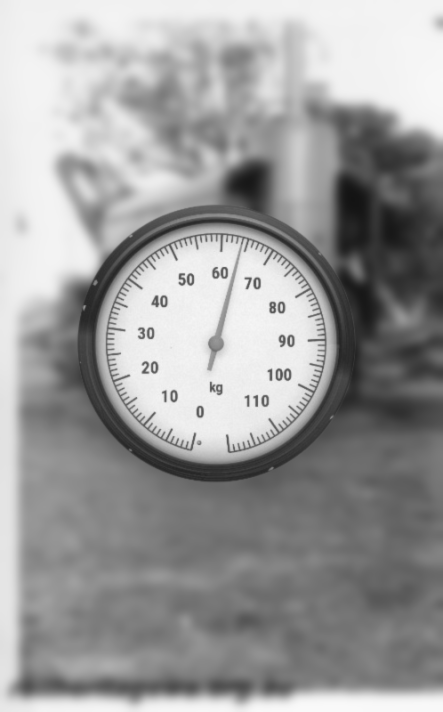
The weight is 64; kg
